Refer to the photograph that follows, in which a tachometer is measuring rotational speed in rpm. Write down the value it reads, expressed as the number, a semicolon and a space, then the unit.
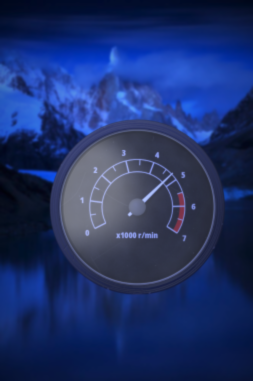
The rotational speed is 4750; rpm
